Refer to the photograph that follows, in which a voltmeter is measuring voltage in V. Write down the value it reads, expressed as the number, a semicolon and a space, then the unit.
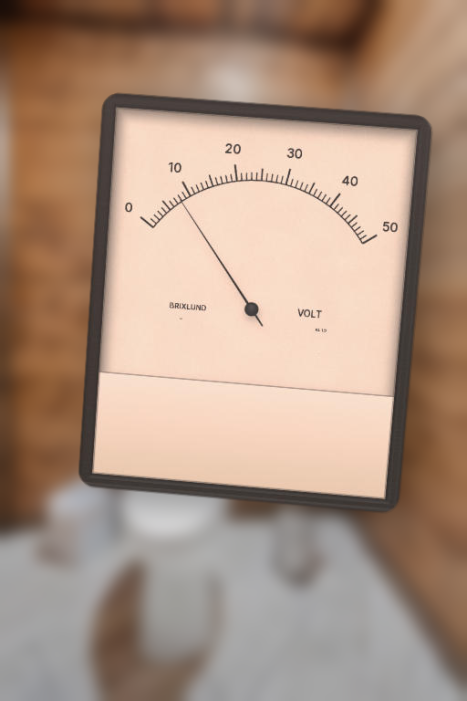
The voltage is 8; V
